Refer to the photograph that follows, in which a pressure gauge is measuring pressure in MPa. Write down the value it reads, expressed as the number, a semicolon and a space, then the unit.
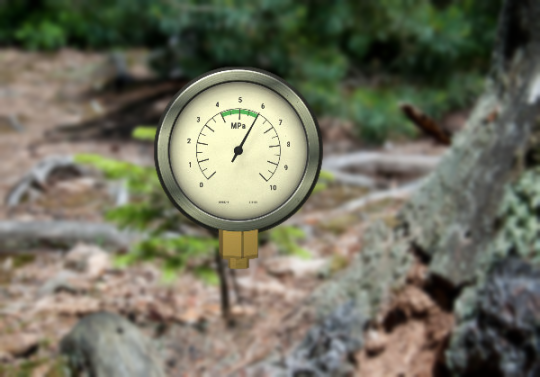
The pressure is 6; MPa
